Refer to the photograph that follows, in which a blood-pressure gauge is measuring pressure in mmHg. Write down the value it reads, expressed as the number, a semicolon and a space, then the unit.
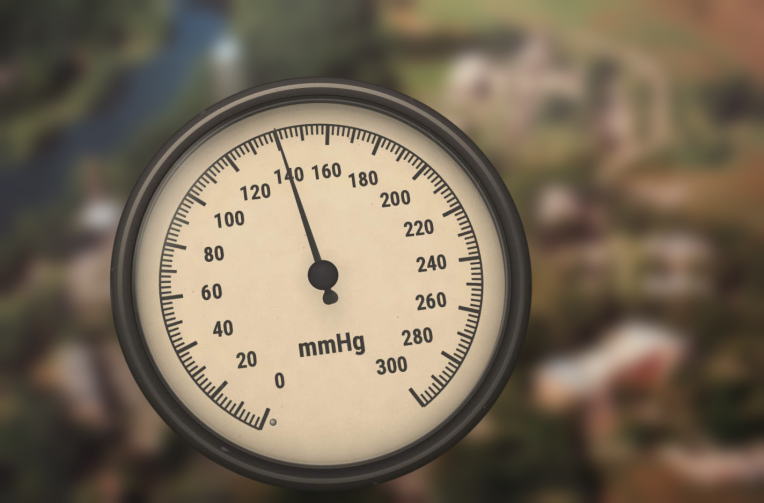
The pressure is 140; mmHg
